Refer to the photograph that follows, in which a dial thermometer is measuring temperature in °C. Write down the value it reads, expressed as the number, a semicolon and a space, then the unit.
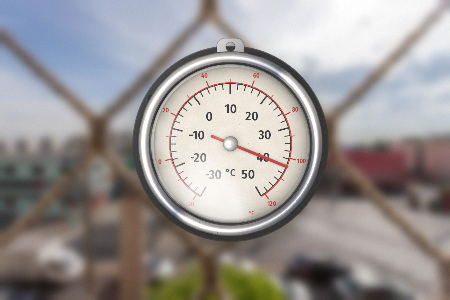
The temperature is 40; °C
